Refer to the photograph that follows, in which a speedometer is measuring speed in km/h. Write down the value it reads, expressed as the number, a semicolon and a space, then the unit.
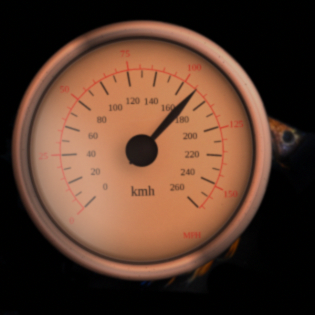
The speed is 170; km/h
